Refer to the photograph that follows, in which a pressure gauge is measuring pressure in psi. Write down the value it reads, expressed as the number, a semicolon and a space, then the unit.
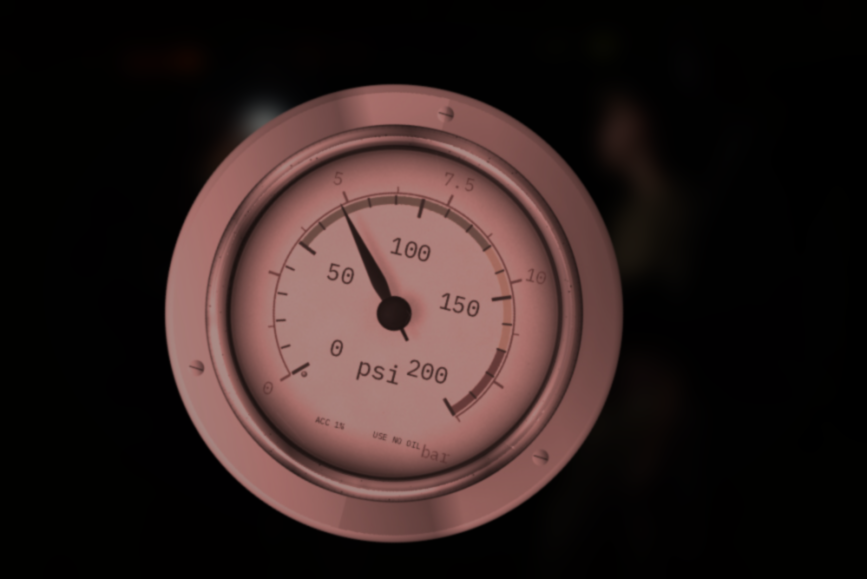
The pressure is 70; psi
